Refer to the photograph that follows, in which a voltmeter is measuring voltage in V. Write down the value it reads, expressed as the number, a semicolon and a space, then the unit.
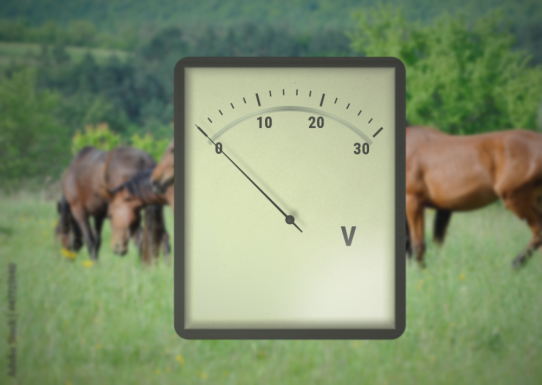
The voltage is 0; V
